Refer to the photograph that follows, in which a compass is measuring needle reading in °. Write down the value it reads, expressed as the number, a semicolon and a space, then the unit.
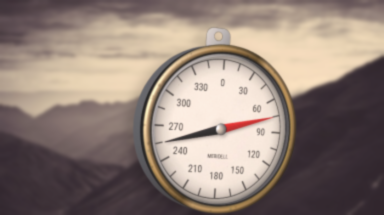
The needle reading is 75; °
